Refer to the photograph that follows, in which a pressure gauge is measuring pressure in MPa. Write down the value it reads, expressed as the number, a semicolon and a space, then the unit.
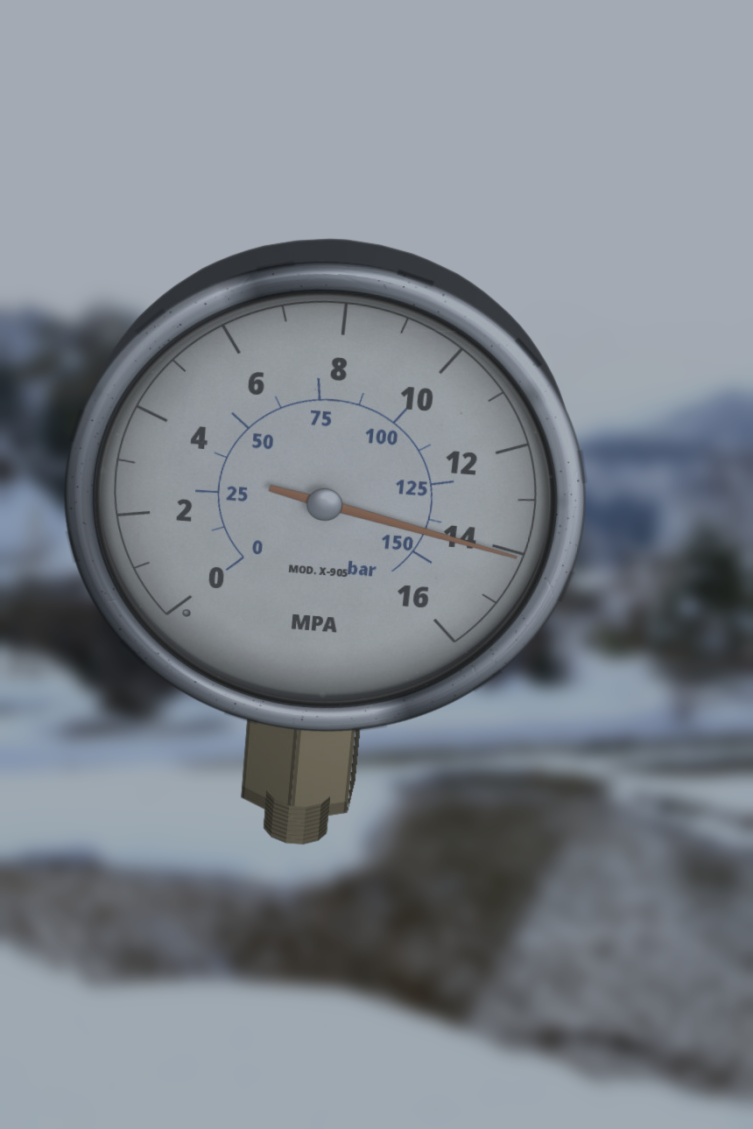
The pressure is 14; MPa
